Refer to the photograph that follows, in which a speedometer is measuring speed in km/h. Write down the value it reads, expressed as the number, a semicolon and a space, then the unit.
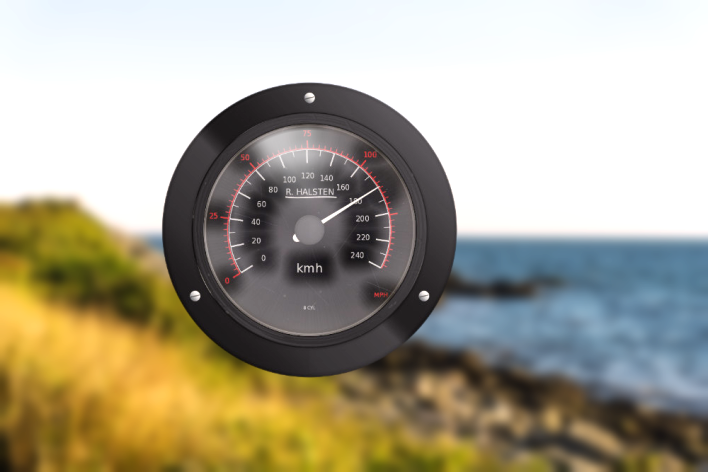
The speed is 180; km/h
